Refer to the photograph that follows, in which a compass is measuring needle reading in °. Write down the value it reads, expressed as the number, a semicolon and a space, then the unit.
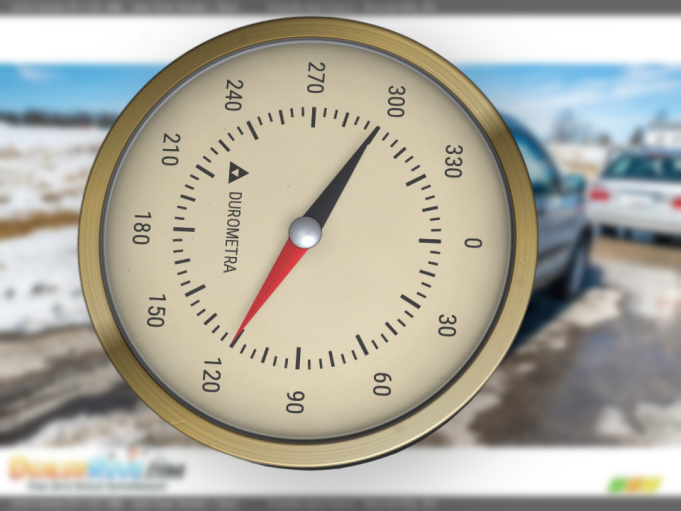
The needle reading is 120; °
